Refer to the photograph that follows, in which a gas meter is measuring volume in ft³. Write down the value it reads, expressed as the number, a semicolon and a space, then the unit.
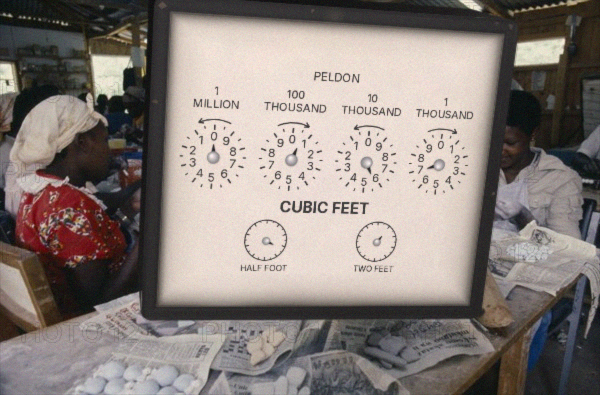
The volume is 5700; ft³
